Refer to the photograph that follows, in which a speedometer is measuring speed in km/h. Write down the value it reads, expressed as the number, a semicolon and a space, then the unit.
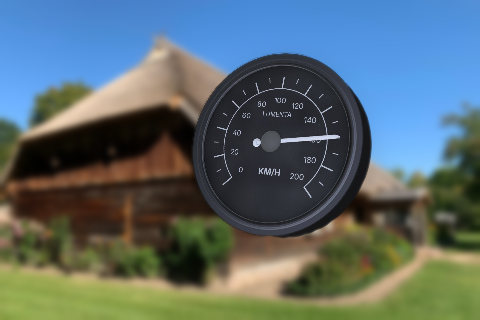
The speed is 160; km/h
